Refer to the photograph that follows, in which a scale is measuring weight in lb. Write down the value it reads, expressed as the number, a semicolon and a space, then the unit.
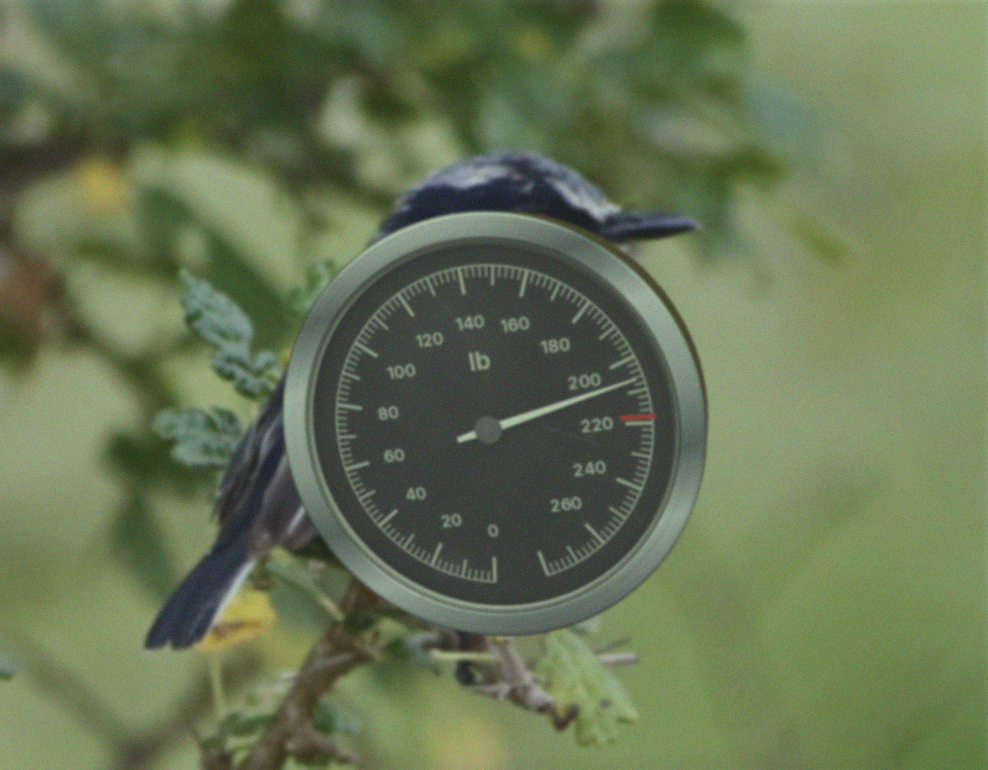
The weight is 206; lb
